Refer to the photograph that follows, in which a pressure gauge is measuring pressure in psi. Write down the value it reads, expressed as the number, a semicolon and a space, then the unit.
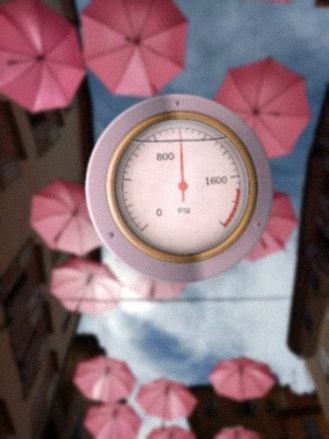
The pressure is 1000; psi
